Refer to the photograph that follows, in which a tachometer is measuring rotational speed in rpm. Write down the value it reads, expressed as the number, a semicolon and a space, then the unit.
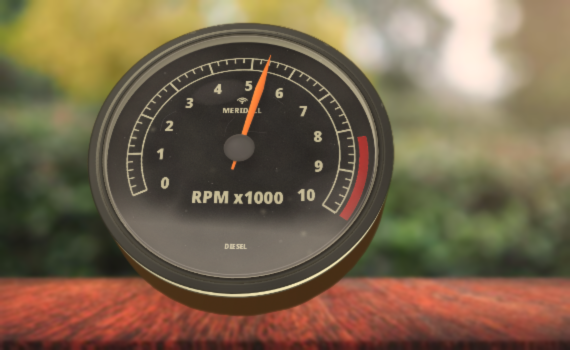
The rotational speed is 5400; rpm
